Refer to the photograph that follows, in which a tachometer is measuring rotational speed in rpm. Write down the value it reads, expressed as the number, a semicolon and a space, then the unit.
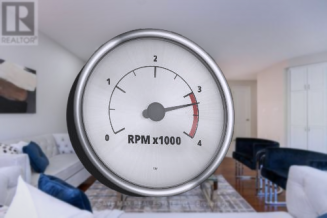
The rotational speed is 3250; rpm
